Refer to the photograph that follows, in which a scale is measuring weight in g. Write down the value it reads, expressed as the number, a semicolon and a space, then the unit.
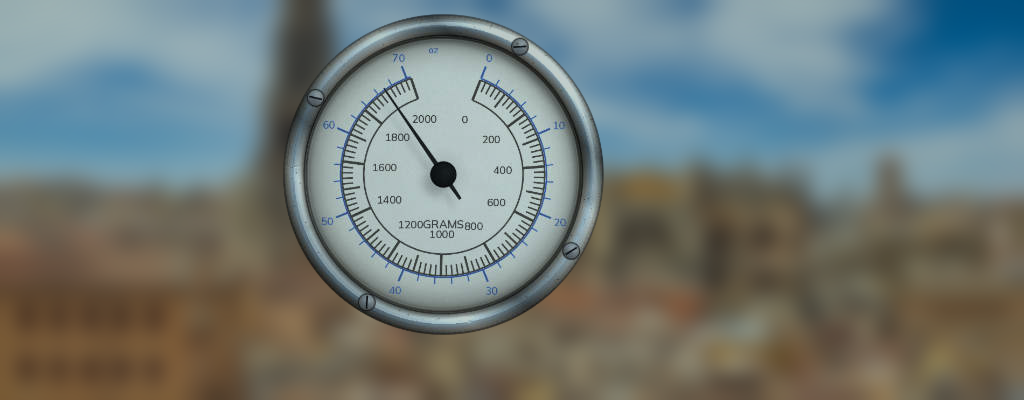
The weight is 1900; g
